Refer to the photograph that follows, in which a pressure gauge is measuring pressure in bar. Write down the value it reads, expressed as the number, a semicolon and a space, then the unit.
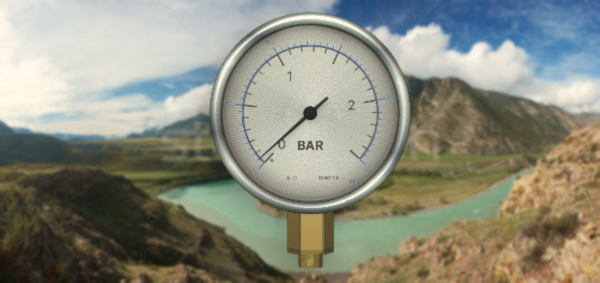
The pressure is 0.05; bar
